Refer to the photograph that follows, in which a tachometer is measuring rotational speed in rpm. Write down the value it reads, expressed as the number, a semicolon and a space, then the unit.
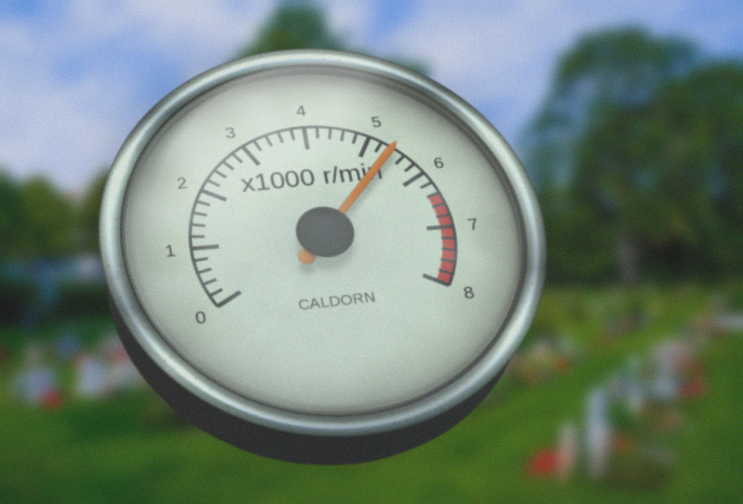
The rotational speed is 5400; rpm
